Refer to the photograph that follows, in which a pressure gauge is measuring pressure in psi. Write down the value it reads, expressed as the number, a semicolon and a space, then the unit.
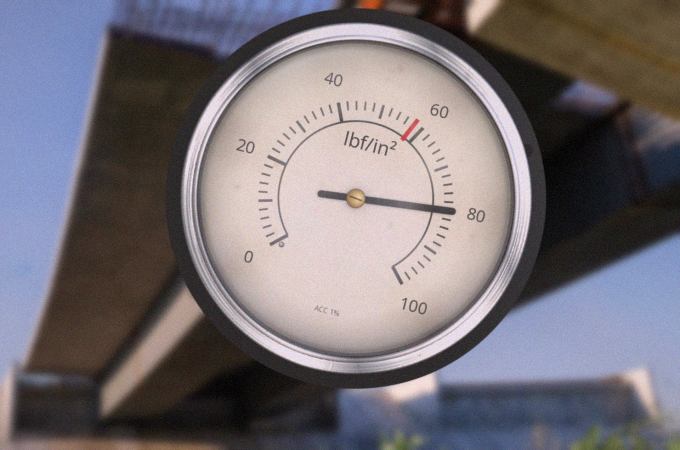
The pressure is 80; psi
